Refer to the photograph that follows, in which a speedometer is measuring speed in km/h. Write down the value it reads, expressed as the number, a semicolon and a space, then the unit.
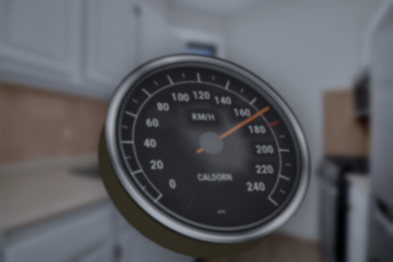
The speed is 170; km/h
